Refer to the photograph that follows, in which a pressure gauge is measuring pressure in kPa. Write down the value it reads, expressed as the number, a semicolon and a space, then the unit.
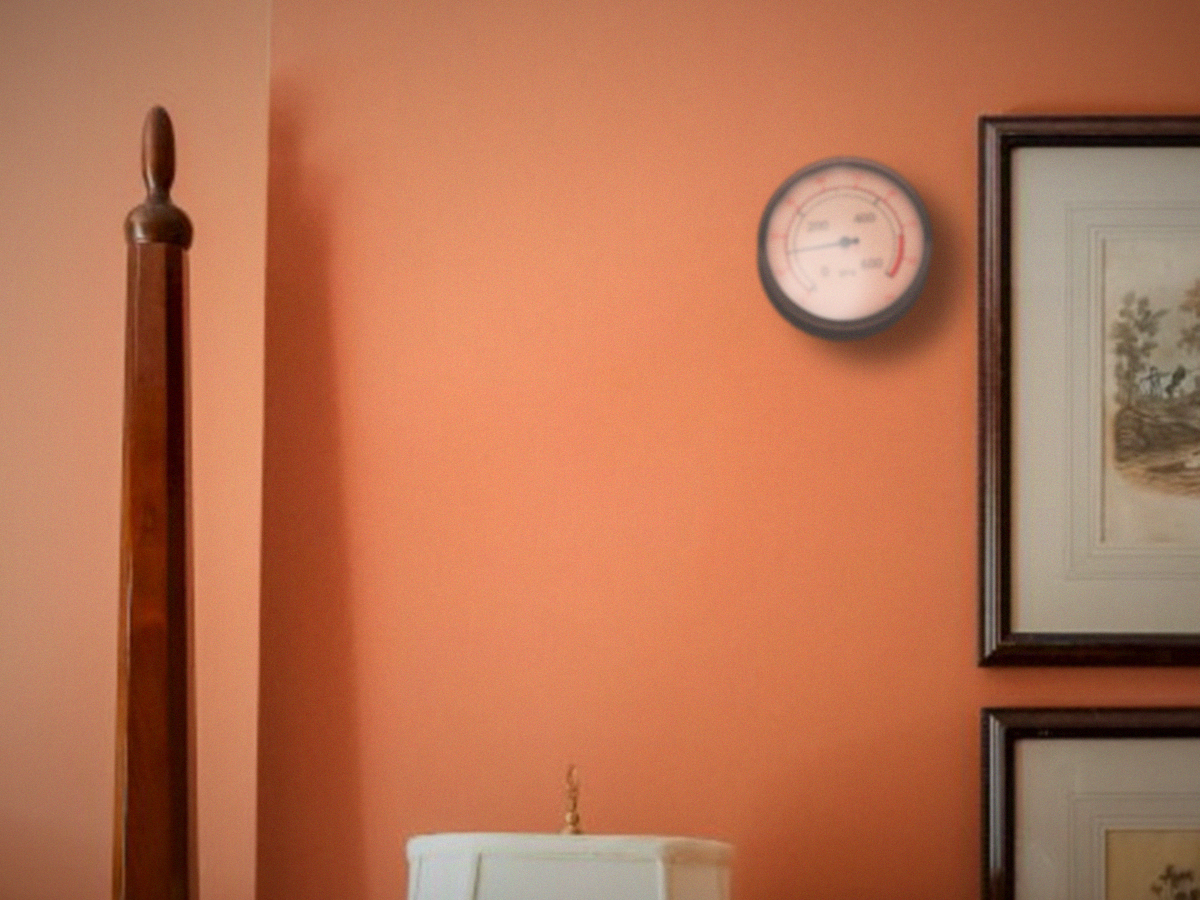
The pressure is 100; kPa
